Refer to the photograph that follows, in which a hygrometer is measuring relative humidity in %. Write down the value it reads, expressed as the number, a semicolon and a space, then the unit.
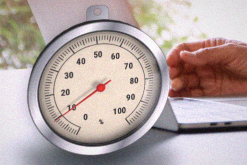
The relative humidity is 10; %
